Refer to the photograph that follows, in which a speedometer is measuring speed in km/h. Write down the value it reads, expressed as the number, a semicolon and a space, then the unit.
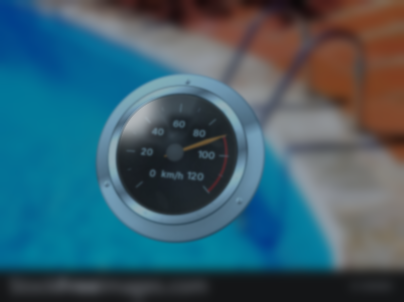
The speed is 90; km/h
